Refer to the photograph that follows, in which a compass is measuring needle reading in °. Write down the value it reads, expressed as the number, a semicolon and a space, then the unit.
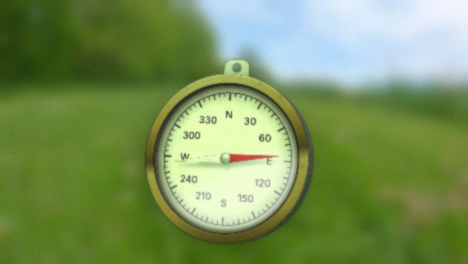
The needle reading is 85; °
